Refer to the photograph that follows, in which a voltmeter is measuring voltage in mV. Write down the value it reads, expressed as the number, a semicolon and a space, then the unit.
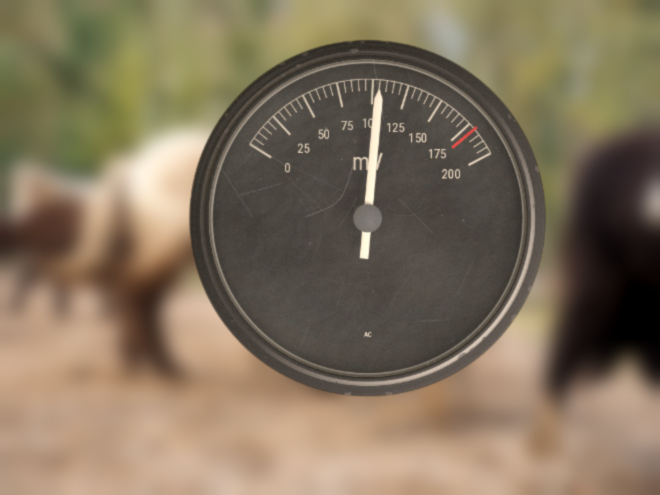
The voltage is 105; mV
